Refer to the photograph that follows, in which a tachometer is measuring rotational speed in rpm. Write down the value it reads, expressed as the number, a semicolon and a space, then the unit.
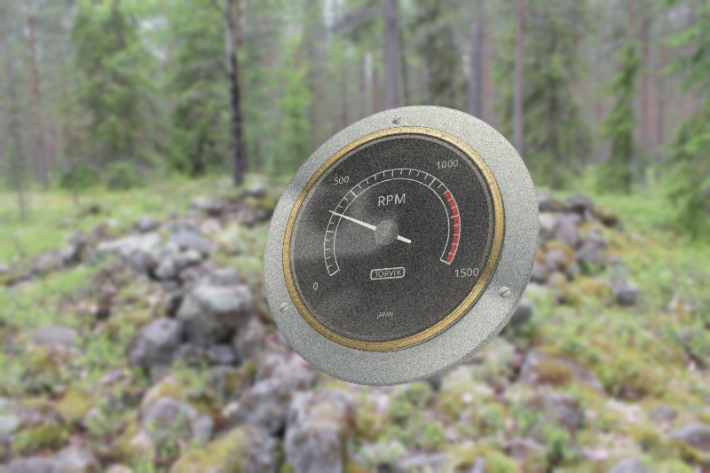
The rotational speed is 350; rpm
